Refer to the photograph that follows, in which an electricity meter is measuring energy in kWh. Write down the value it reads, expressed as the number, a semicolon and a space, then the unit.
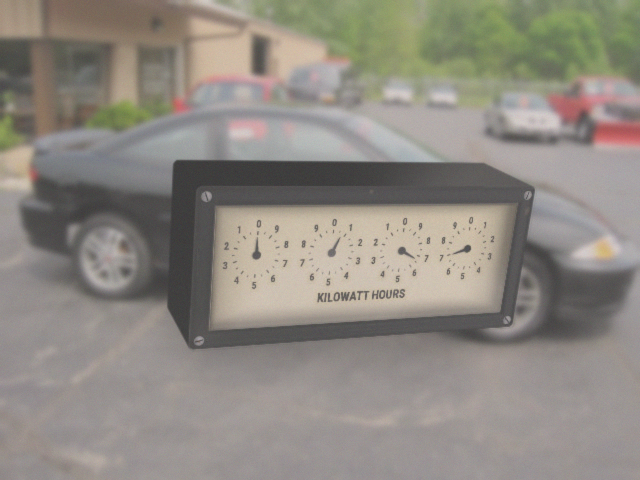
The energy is 67; kWh
